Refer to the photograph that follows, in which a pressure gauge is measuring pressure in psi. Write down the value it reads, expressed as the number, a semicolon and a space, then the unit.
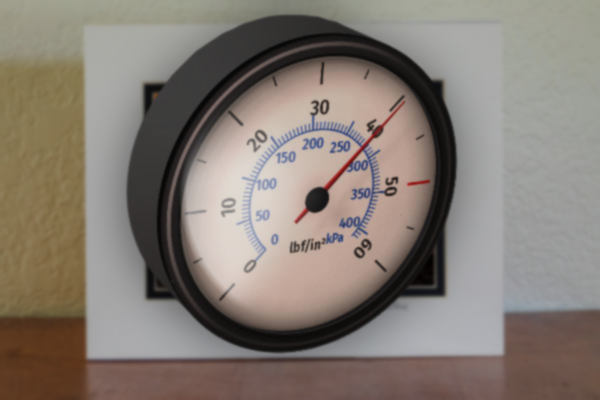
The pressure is 40; psi
